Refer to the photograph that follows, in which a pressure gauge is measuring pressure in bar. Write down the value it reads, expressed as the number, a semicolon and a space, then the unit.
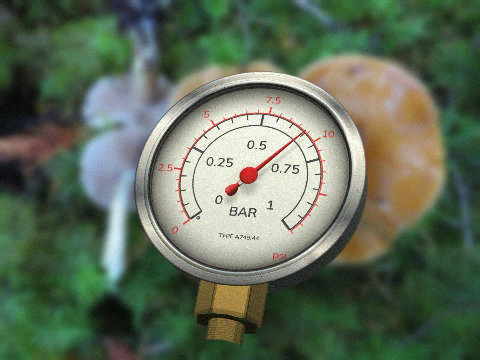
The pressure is 0.65; bar
